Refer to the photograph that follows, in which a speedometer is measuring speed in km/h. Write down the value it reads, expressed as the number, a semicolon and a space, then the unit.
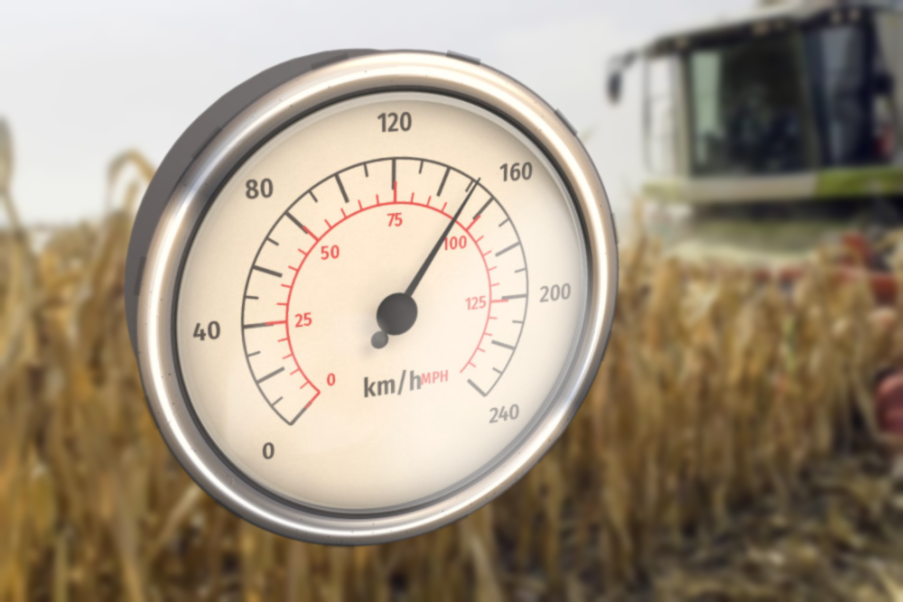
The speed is 150; km/h
